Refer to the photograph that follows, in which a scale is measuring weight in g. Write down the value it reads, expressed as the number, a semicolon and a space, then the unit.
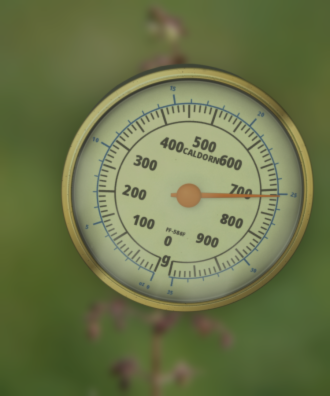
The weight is 710; g
